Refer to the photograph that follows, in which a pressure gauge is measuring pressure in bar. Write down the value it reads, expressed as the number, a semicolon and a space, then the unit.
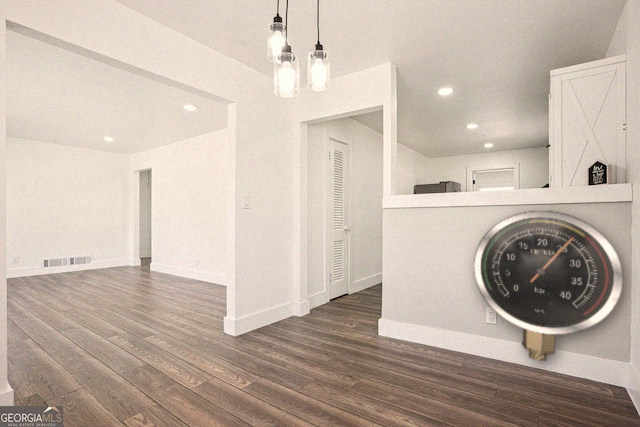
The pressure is 25; bar
